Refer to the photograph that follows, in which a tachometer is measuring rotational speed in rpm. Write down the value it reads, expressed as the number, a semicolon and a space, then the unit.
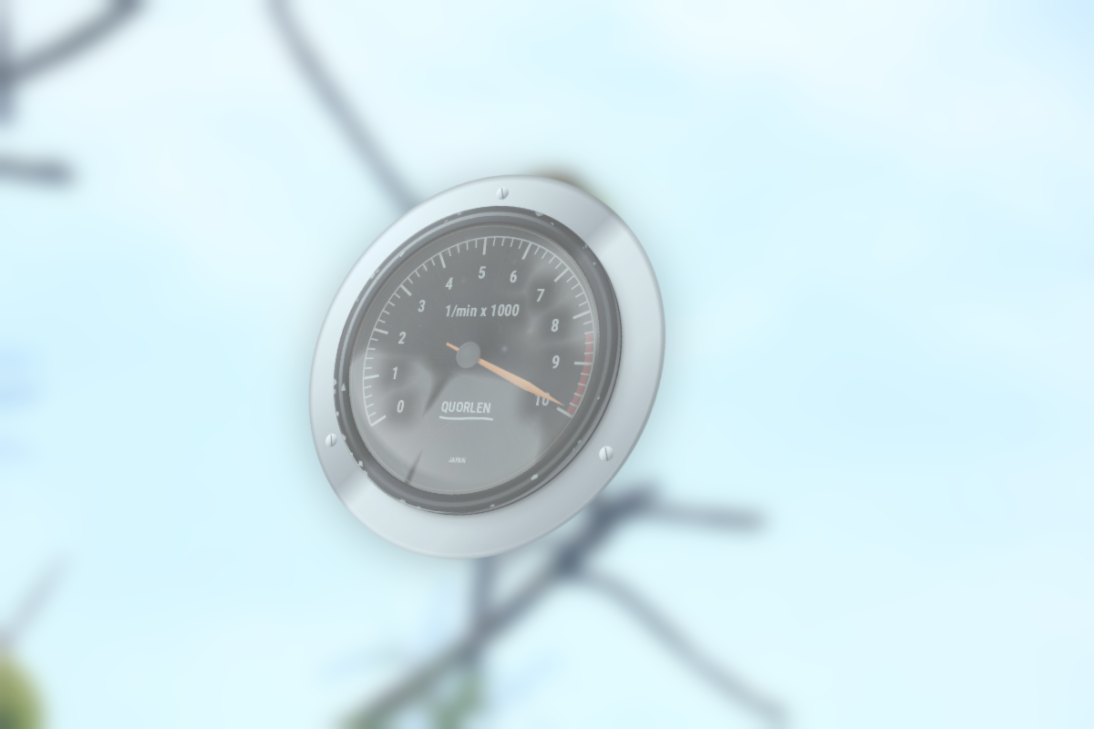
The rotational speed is 9900; rpm
